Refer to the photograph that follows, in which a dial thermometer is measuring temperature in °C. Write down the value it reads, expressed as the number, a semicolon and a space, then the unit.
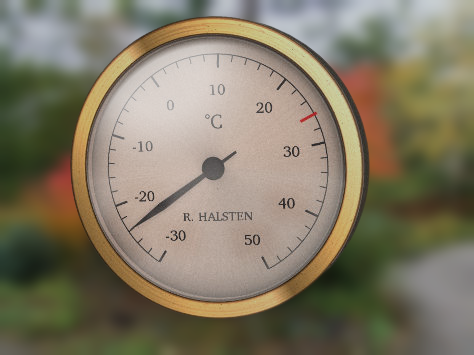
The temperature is -24; °C
